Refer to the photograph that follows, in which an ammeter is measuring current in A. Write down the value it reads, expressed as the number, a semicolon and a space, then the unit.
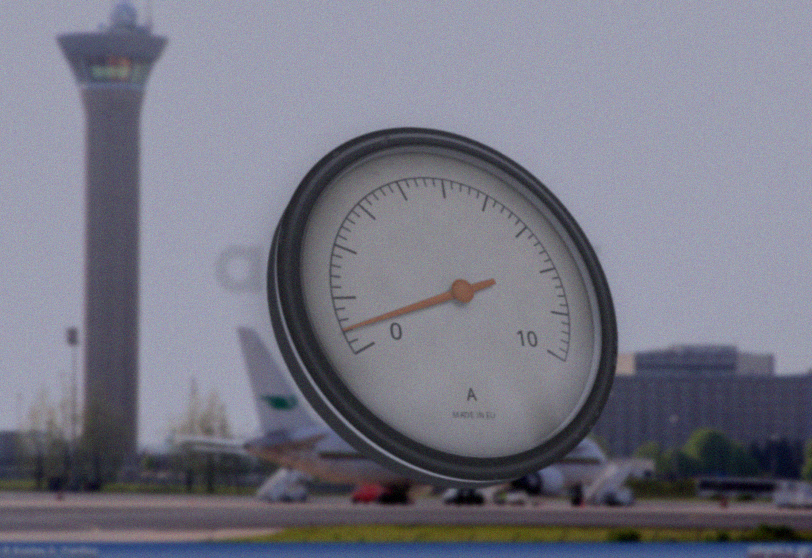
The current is 0.4; A
